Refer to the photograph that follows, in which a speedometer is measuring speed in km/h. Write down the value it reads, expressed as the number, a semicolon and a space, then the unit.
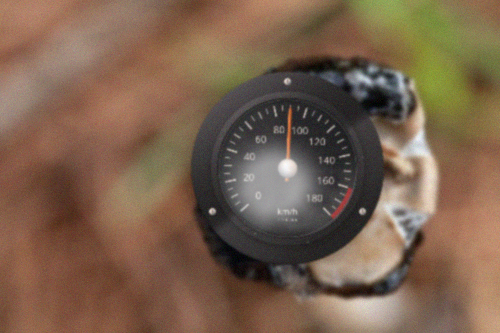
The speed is 90; km/h
